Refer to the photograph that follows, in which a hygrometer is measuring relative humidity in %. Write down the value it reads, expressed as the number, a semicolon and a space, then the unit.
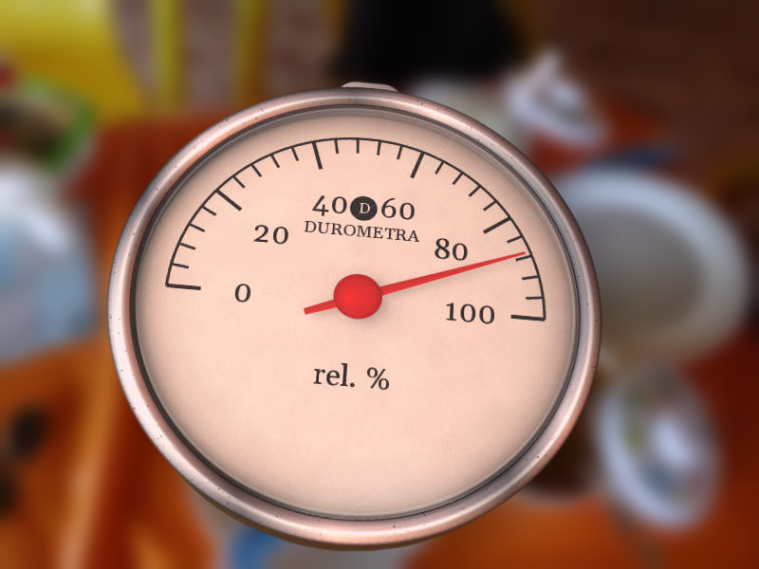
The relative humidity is 88; %
